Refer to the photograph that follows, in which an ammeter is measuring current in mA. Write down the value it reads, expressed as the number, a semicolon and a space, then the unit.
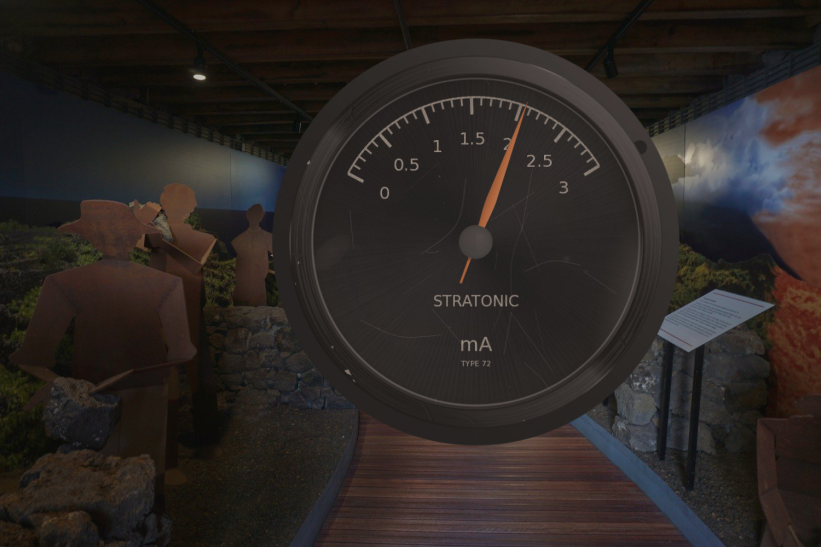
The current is 2.05; mA
